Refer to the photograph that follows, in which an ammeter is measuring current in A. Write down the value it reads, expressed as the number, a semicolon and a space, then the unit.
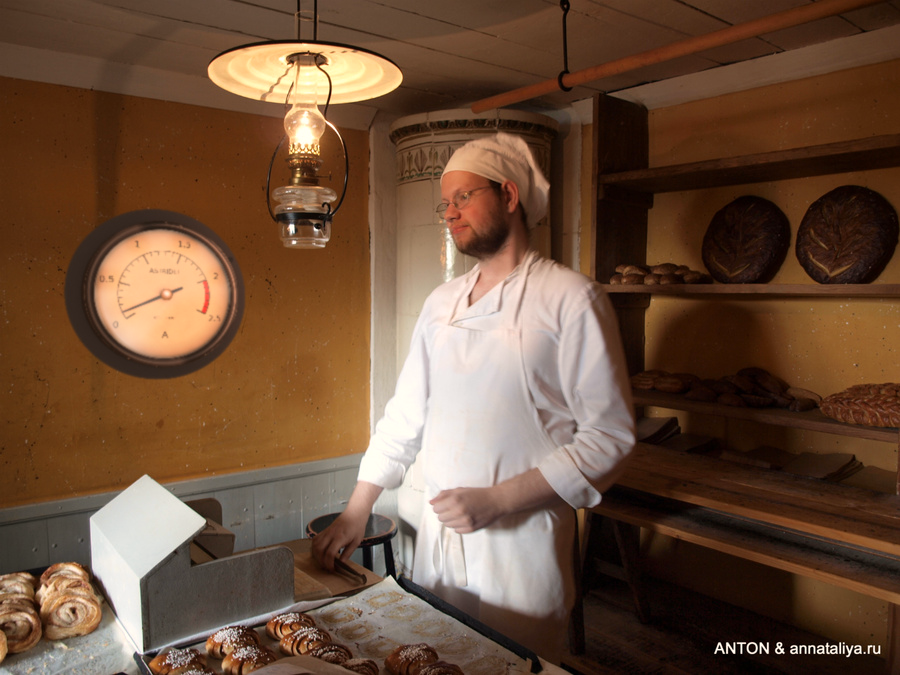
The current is 0.1; A
